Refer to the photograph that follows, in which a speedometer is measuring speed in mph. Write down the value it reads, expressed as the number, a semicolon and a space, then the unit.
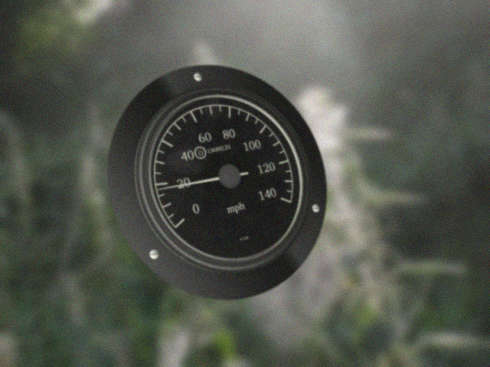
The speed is 17.5; mph
